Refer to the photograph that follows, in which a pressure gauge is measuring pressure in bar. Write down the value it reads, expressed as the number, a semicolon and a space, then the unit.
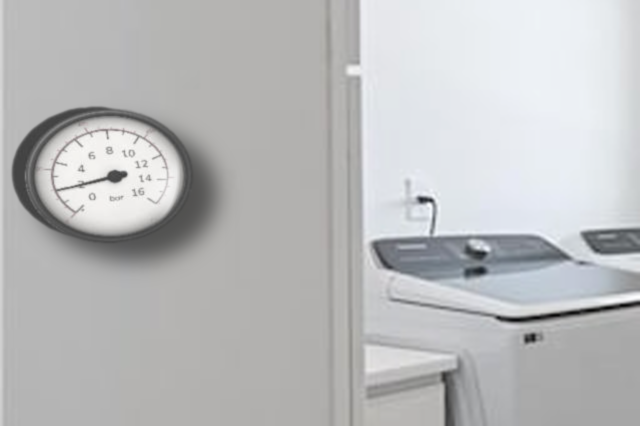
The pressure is 2; bar
